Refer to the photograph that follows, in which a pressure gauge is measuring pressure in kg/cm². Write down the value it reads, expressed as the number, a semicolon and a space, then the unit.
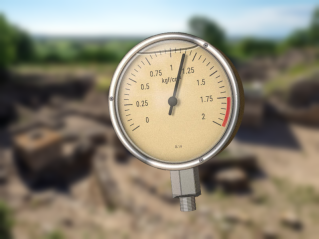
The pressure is 1.15; kg/cm²
